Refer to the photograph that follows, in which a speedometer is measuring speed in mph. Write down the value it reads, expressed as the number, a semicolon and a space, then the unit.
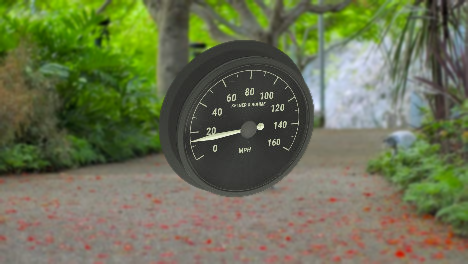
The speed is 15; mph
